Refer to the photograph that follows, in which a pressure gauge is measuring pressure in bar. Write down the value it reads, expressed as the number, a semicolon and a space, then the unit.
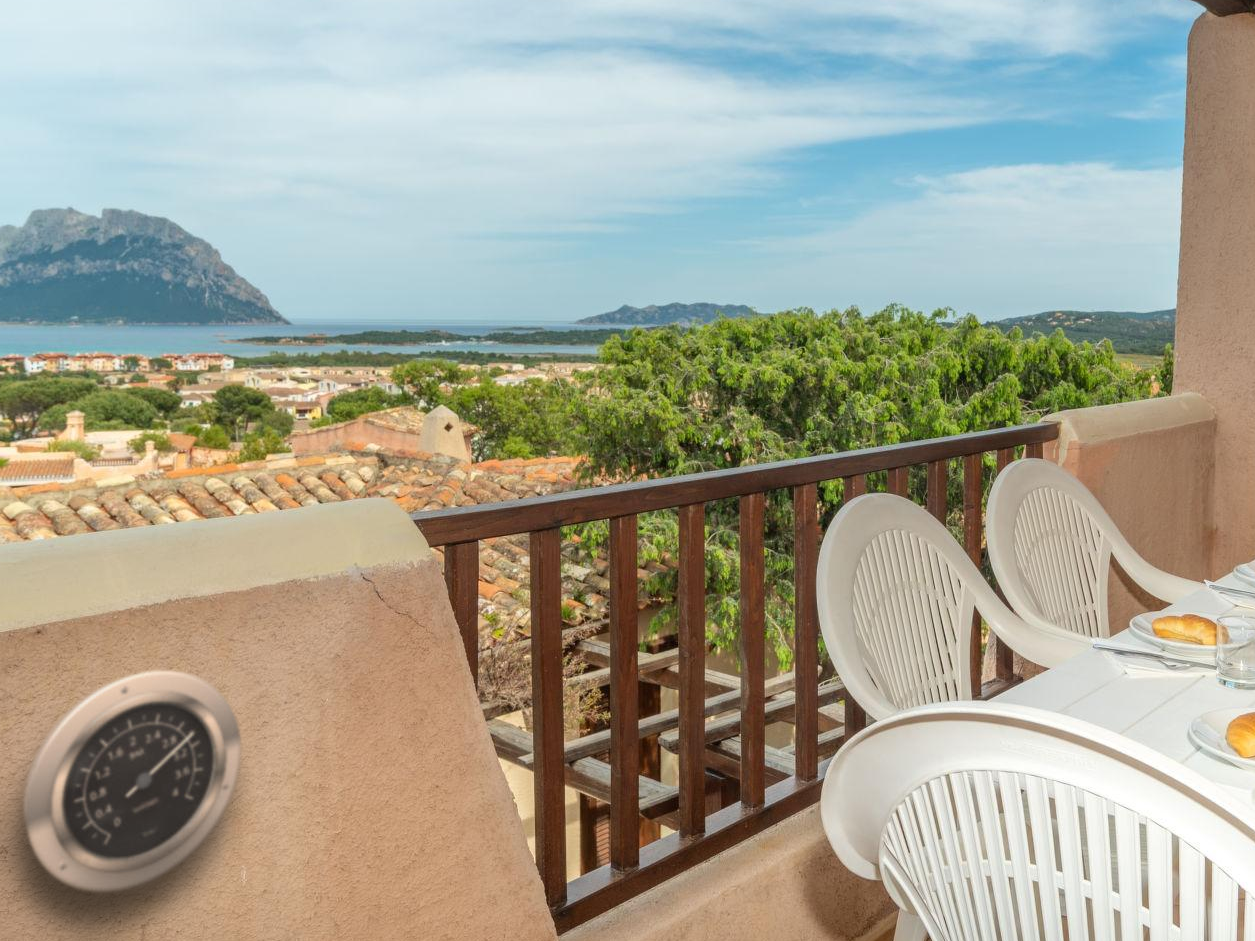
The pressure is 3; bar
